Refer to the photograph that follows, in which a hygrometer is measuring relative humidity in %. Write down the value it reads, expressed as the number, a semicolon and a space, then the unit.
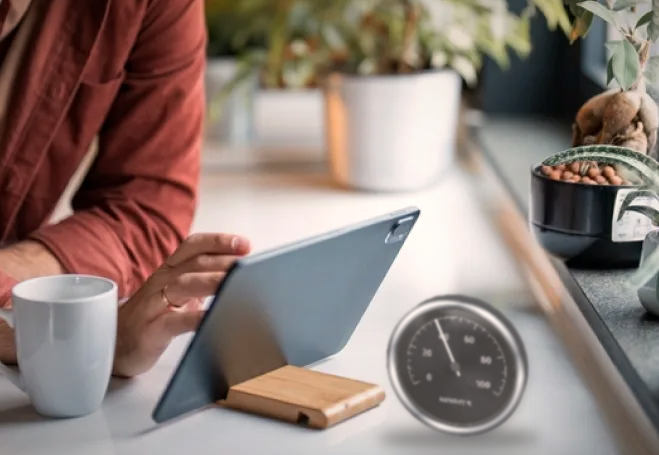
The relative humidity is 40; %
